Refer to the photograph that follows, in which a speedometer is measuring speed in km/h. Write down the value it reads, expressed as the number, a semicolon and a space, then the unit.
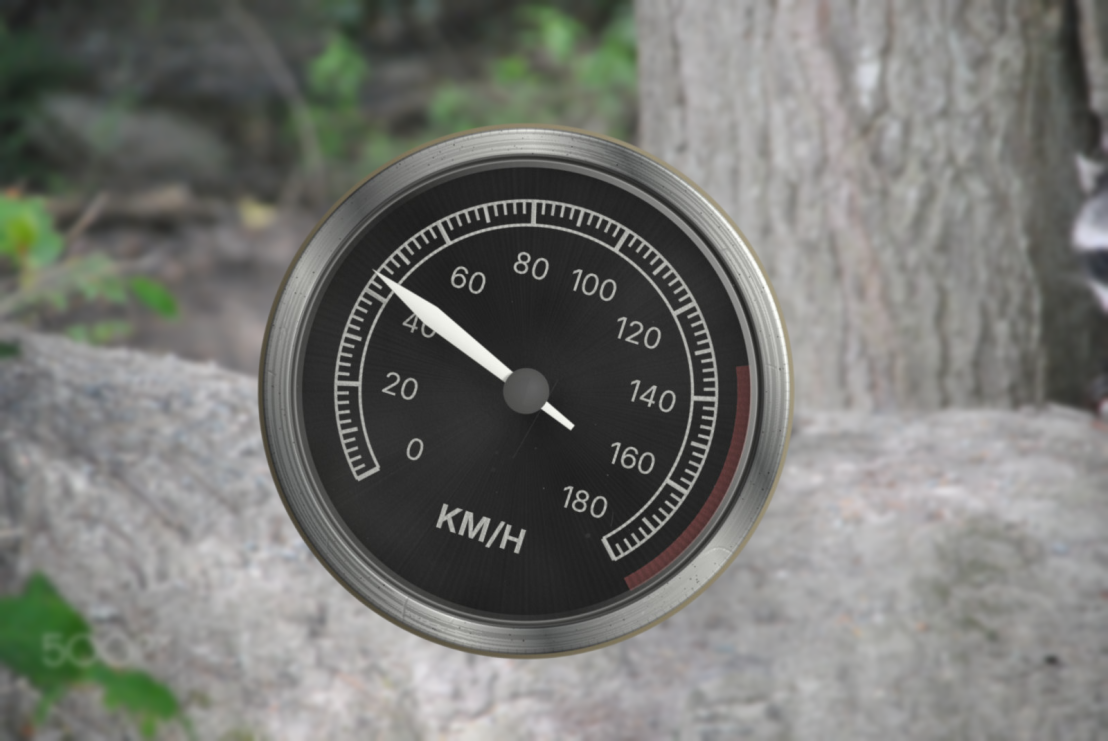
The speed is 44; km/h
